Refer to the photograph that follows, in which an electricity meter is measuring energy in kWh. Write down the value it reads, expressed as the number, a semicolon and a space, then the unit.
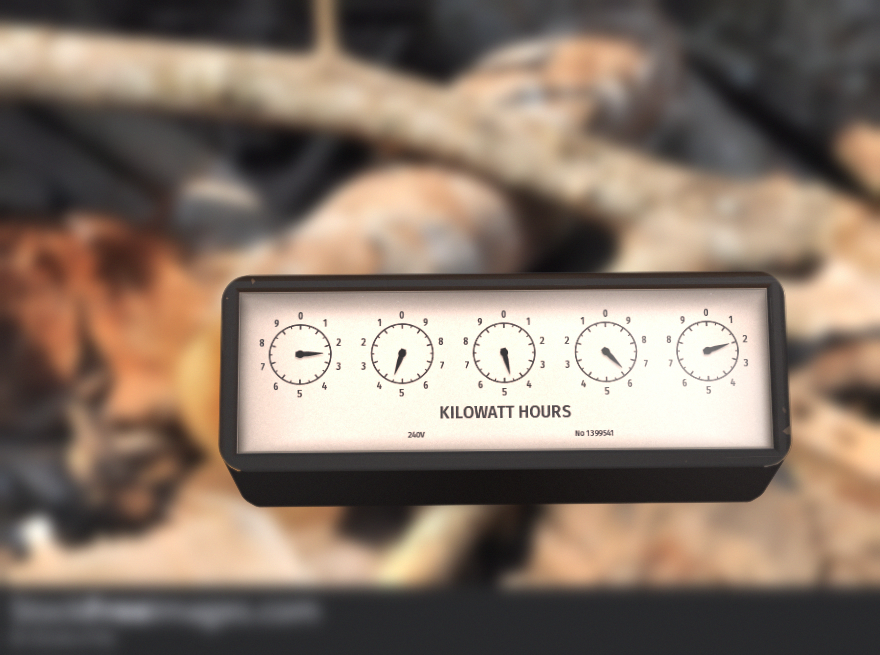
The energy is 24462; kWh
